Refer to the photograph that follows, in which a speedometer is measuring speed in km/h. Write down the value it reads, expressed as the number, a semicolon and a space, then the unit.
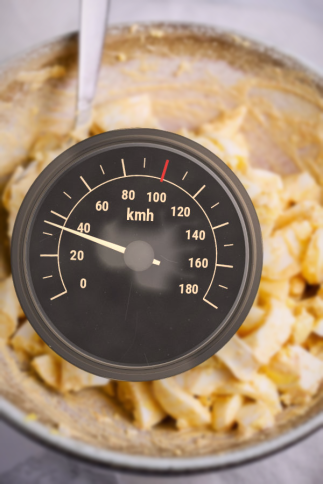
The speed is 35; km/h
